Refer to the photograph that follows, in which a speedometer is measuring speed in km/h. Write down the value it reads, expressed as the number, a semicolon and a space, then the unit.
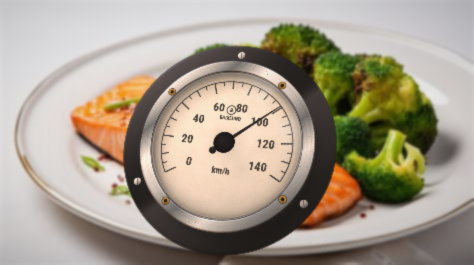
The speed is 100; km/h
